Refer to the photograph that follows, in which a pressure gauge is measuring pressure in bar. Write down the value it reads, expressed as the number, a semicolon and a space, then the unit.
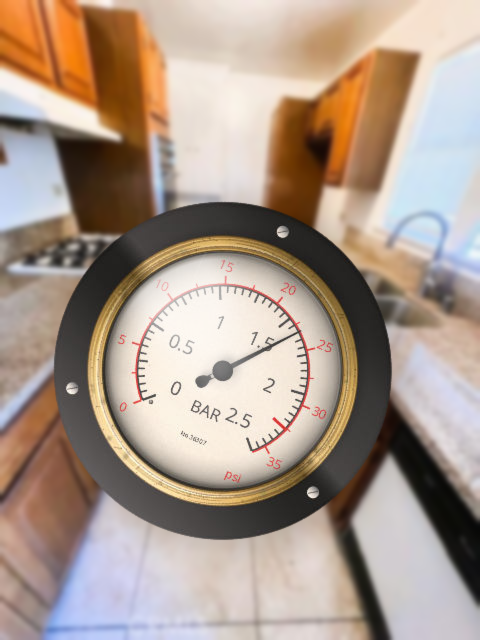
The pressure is 1.6; bar
